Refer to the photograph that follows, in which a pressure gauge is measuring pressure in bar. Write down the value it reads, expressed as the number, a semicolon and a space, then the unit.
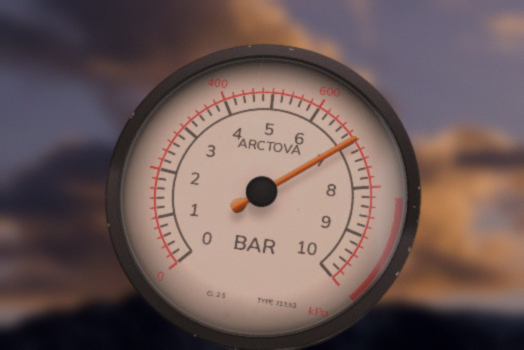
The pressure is 7; bar
